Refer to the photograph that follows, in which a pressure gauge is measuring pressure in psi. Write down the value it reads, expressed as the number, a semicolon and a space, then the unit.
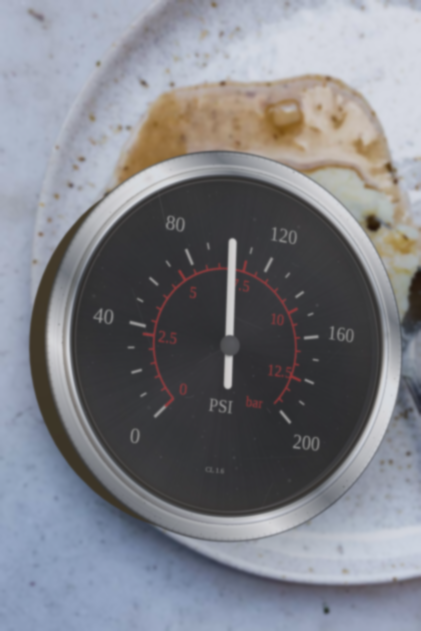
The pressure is 100; psi
